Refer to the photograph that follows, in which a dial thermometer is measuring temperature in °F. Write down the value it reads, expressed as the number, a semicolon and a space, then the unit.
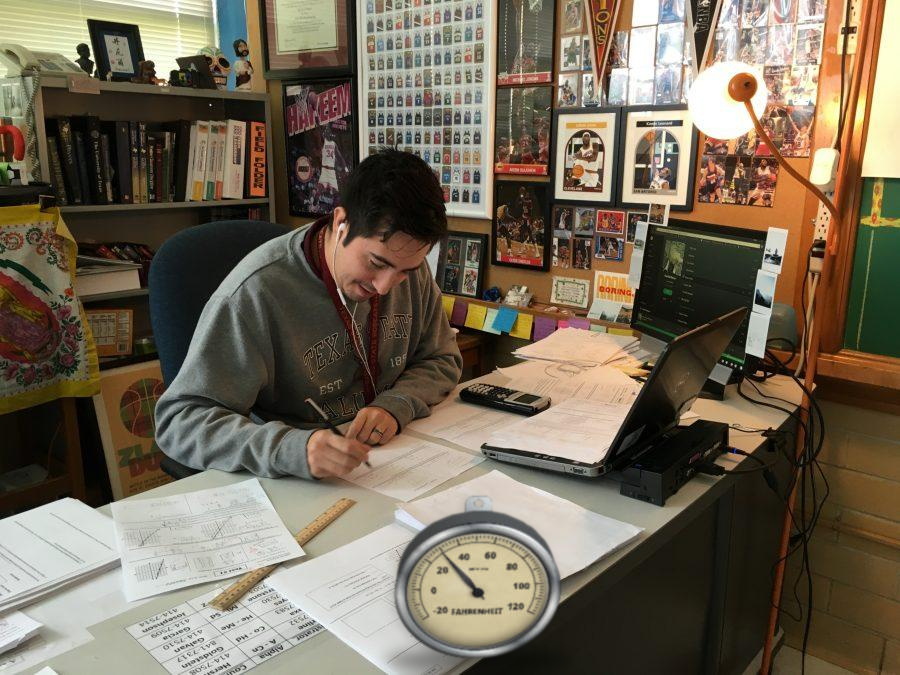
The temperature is 30; °F
